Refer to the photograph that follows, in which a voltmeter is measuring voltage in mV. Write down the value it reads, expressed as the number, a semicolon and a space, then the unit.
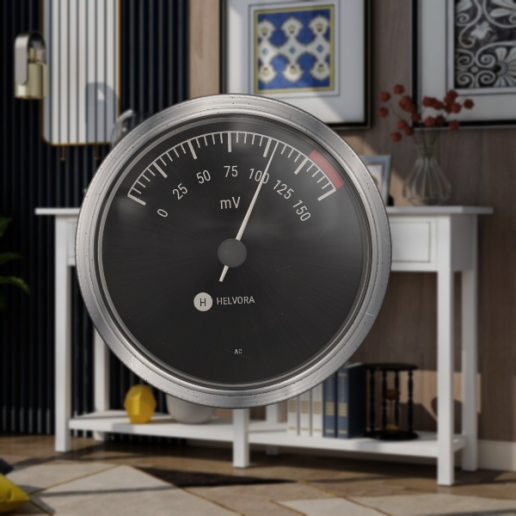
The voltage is 105; mV
